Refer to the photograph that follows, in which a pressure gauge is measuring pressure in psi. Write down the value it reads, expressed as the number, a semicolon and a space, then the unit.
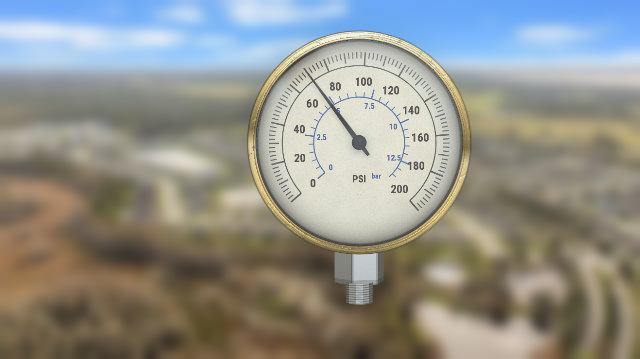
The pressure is 70; psi
